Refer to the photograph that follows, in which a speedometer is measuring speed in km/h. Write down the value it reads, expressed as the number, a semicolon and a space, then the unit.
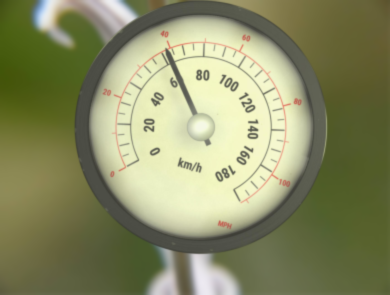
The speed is 62.5; km/h
